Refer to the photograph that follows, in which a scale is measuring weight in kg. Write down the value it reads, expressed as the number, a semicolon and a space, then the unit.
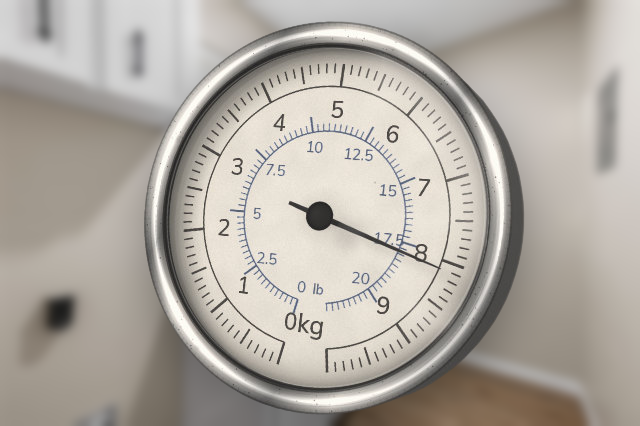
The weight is 8.1; kg
